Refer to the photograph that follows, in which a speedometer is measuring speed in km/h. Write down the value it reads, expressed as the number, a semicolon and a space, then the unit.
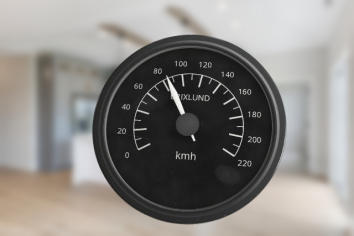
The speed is 85; km/h
